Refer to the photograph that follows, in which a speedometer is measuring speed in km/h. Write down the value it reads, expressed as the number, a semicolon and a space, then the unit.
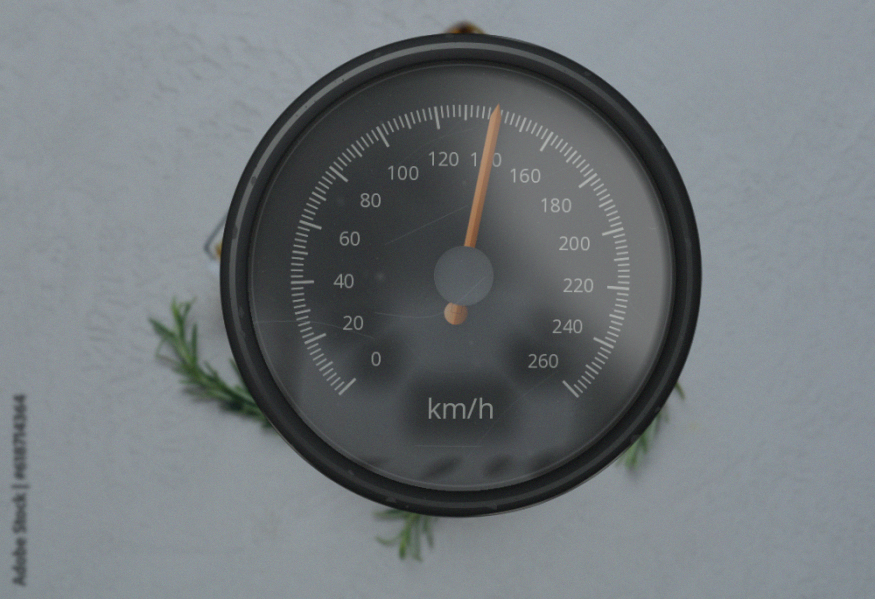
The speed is 140; km/h
